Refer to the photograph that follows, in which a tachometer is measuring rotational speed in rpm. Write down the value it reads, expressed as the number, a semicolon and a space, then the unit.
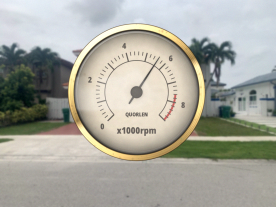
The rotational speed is 5600; rpm
